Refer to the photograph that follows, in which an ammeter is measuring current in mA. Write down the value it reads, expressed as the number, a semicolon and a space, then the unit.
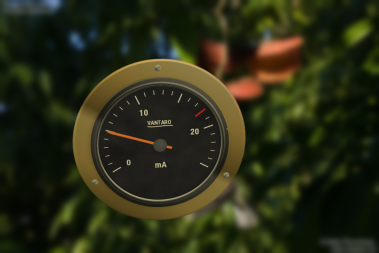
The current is 5; mA
